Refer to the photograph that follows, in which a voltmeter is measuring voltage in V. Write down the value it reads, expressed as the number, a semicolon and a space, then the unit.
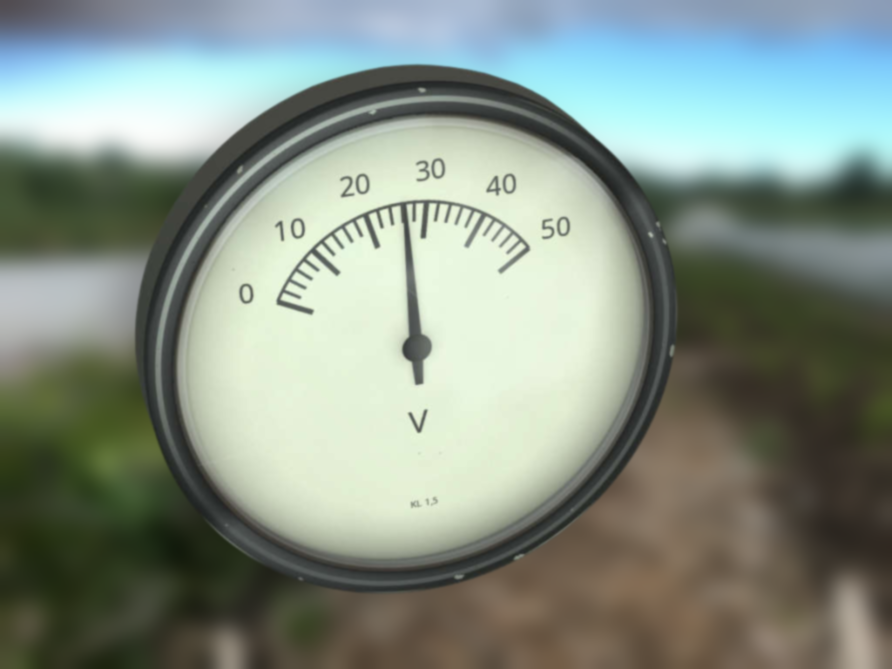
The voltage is 26; V
